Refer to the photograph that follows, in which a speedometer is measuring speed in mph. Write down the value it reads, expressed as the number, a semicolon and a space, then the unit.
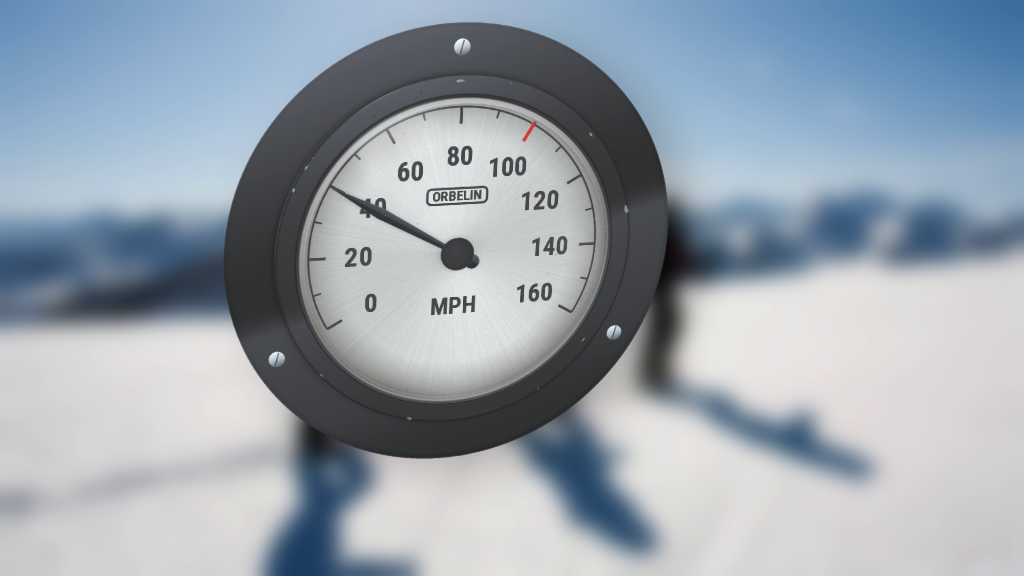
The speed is 40; mph
